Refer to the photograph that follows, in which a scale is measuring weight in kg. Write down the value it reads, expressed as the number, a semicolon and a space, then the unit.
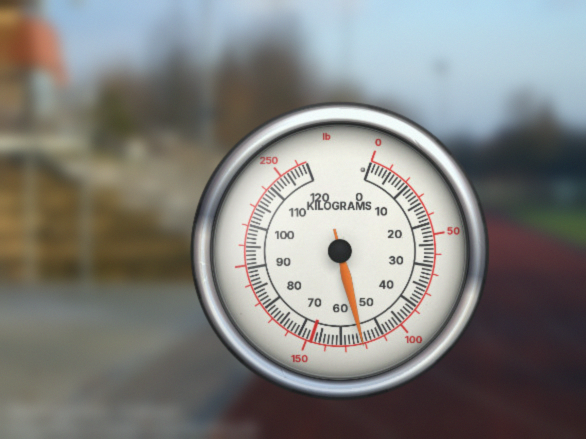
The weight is 55; kg
